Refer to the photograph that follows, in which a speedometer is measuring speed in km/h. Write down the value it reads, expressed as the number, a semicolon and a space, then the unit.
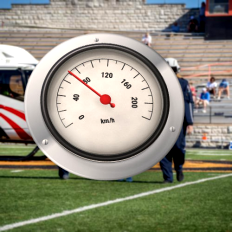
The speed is 70; km/h
